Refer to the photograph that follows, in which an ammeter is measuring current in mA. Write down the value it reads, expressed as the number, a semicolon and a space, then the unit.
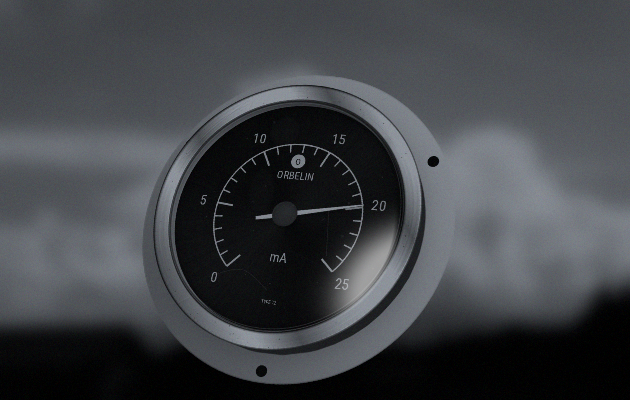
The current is 20; mA
